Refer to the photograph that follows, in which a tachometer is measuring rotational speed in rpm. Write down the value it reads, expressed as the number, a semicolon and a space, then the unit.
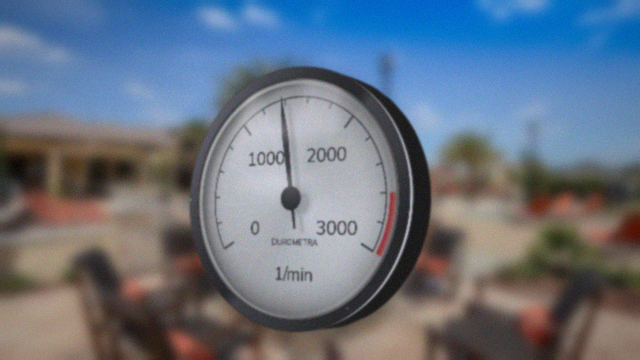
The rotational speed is 1400; rpm
